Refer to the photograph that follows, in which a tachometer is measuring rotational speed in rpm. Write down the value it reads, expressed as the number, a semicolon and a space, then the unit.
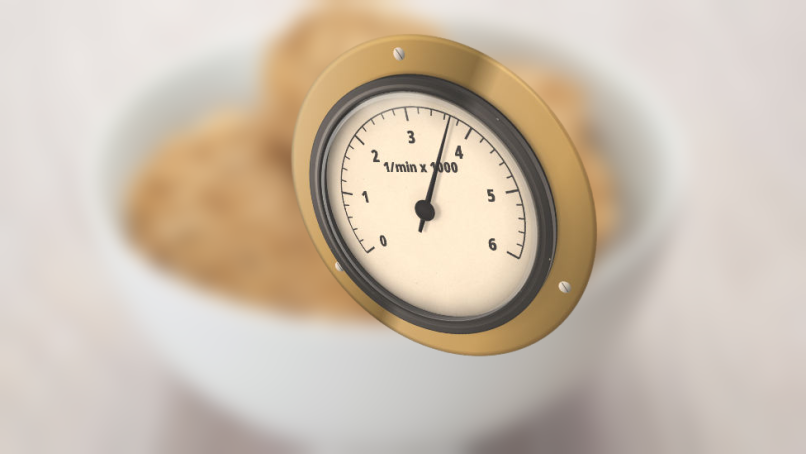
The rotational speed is 3700; rpm
